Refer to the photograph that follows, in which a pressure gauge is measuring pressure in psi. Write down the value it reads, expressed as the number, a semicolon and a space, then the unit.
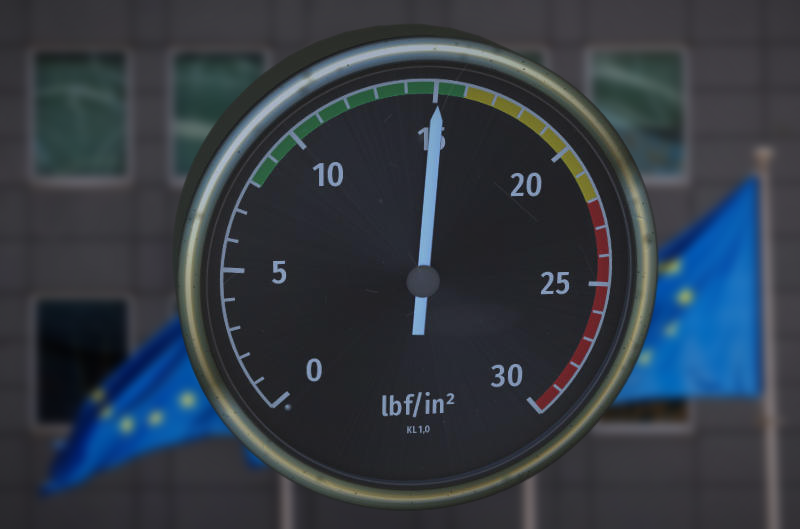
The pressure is 15; psi
